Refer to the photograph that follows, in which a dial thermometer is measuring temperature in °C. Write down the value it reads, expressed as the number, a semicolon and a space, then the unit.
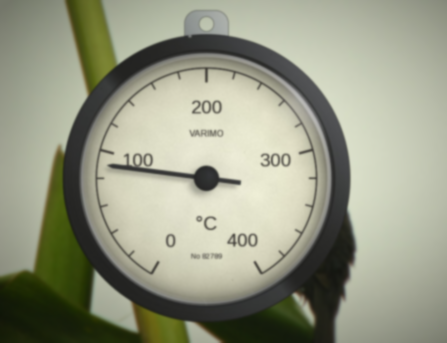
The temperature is 90; °C
